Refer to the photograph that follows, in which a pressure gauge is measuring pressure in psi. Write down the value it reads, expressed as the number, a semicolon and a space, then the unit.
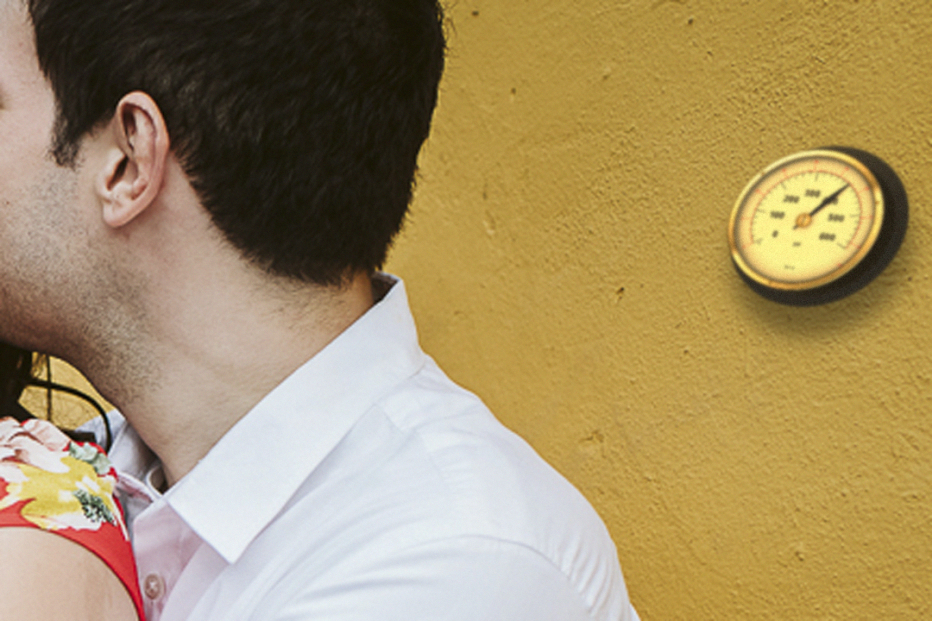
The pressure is 400; psi
